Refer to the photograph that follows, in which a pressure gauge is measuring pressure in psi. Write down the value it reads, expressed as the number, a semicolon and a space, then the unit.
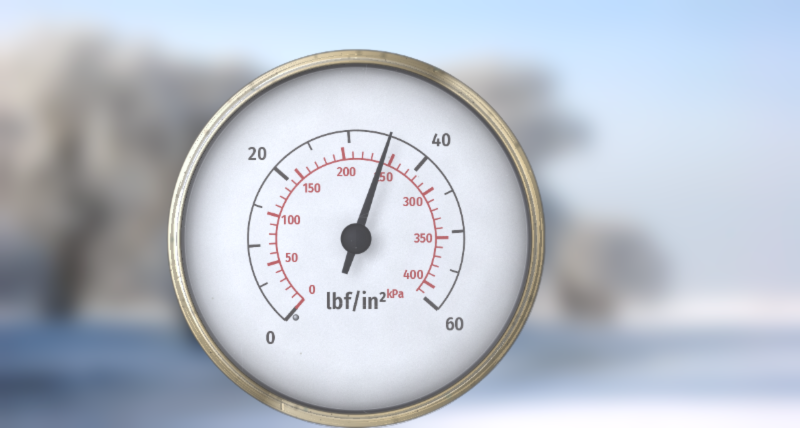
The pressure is 35; psi
